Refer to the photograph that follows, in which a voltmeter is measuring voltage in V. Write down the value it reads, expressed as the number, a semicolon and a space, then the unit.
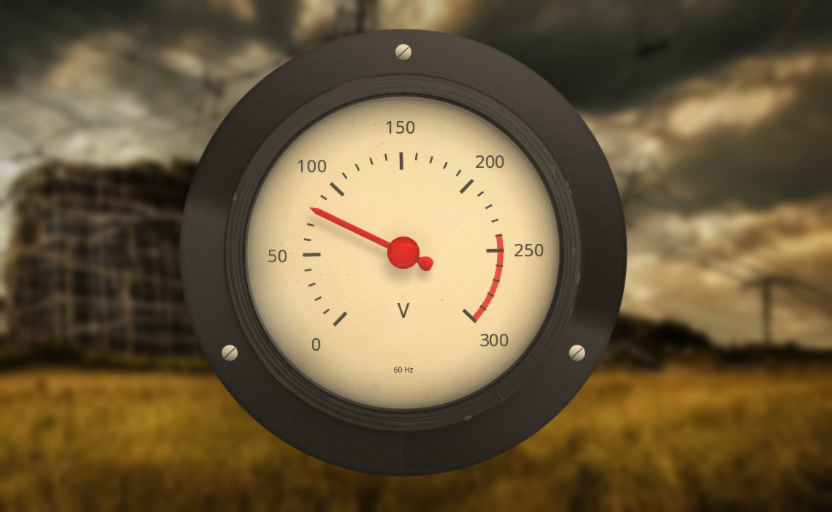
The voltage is 80; V
